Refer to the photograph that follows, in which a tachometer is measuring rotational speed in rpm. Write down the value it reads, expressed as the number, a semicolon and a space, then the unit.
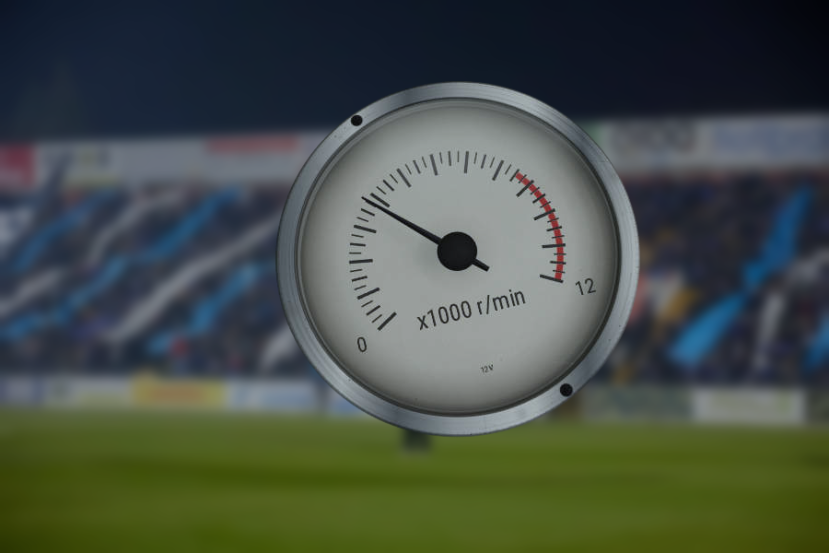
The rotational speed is 3750; rpm
